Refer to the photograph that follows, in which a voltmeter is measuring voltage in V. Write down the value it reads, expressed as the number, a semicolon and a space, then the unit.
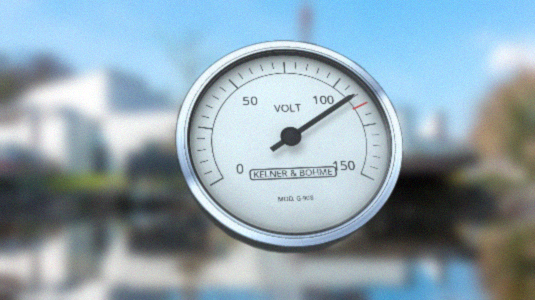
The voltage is 110; V
